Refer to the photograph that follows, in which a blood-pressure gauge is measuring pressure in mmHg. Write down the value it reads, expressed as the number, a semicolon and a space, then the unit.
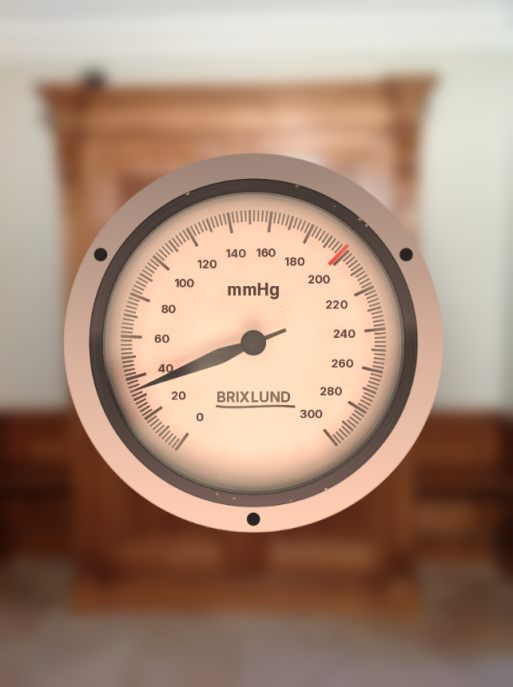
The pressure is 34; mmHg
